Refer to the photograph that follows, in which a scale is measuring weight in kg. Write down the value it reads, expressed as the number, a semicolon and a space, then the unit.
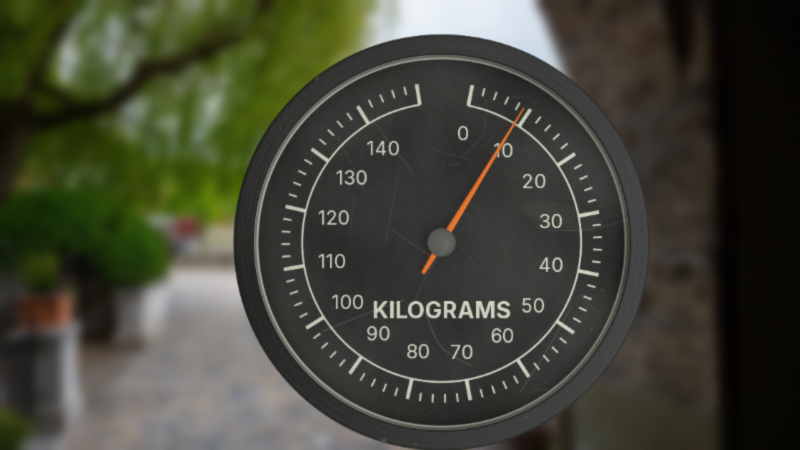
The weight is 9; kg
